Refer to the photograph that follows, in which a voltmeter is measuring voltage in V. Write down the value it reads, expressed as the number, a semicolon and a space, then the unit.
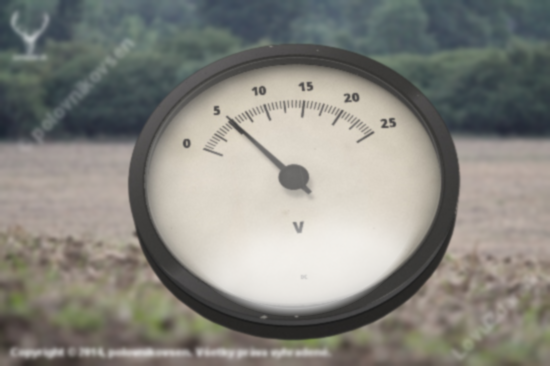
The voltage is 5; V
